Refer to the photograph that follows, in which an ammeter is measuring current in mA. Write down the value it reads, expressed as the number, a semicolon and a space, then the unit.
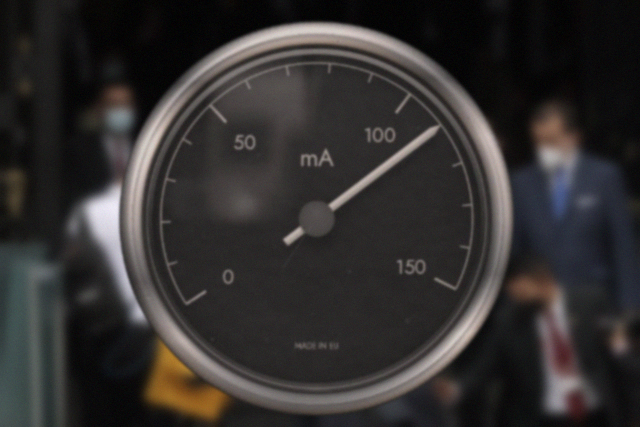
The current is 110; mA
